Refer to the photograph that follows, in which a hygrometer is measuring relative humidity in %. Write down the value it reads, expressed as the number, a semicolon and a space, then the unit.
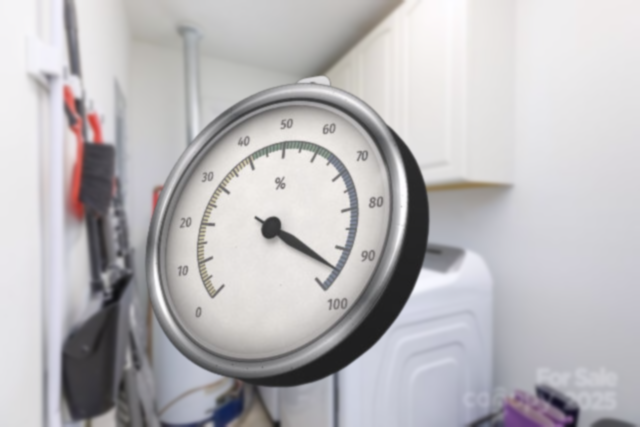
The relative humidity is 95; %
